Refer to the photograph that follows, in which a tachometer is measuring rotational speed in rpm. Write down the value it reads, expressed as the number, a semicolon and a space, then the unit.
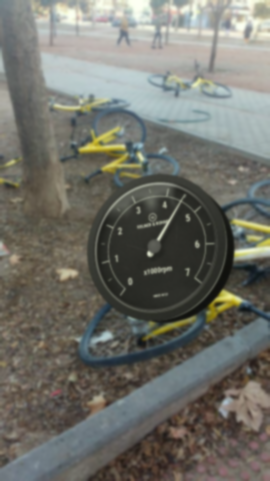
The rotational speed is 4500; rpm
